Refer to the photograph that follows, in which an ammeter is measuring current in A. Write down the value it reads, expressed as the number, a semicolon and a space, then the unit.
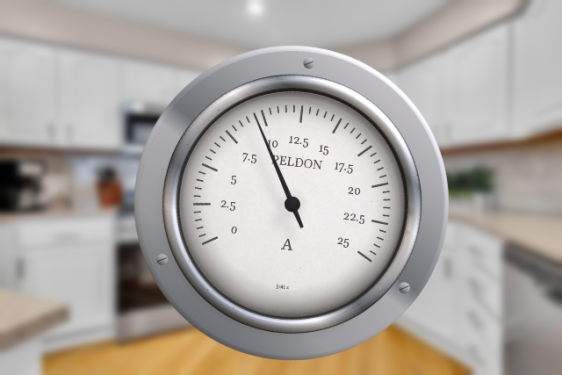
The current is 9.5; A
